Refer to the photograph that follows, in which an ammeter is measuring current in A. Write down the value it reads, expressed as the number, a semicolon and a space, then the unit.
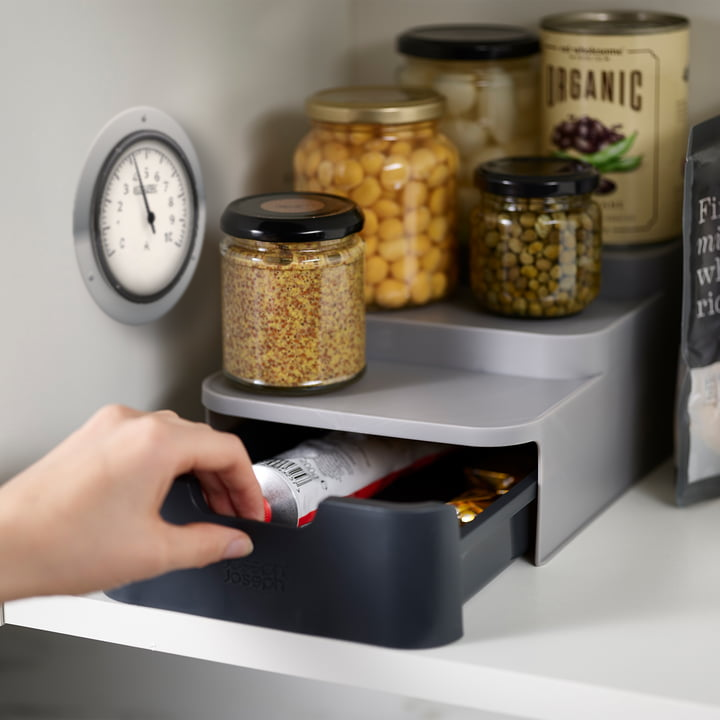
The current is 4; A
